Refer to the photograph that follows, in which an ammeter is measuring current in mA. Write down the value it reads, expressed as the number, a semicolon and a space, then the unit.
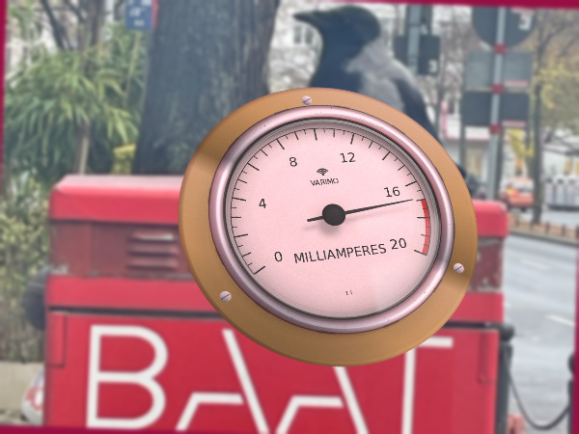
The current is 17; mA
